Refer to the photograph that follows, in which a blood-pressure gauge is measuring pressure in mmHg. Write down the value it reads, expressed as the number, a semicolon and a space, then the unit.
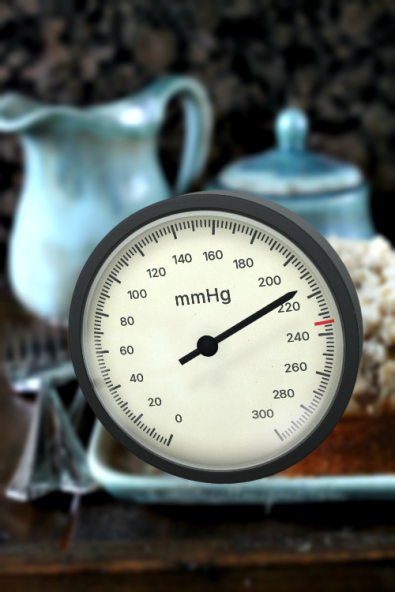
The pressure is 214; mmHg
